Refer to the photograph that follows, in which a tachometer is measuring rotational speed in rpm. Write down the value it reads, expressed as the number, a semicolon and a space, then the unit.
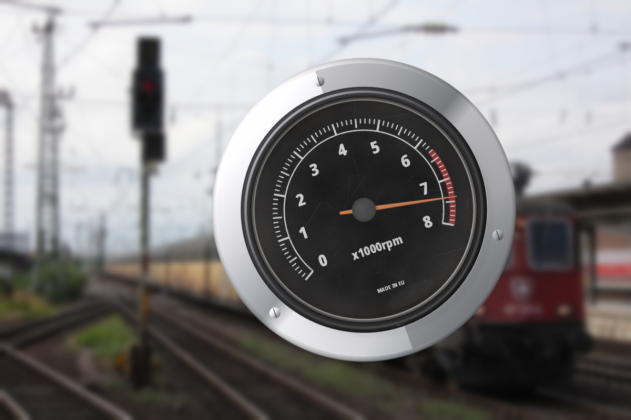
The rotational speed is 7400; rpm
